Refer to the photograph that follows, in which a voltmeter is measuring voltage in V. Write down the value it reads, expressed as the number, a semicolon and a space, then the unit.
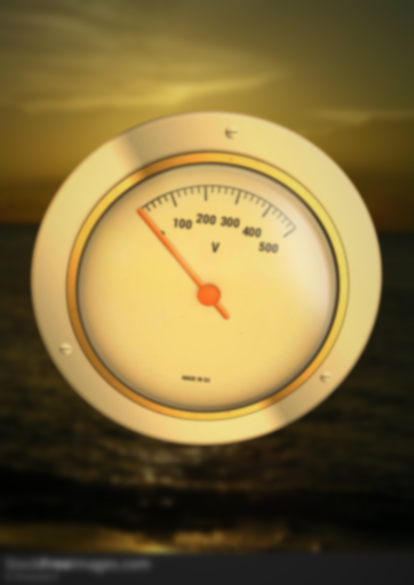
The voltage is 0; V
